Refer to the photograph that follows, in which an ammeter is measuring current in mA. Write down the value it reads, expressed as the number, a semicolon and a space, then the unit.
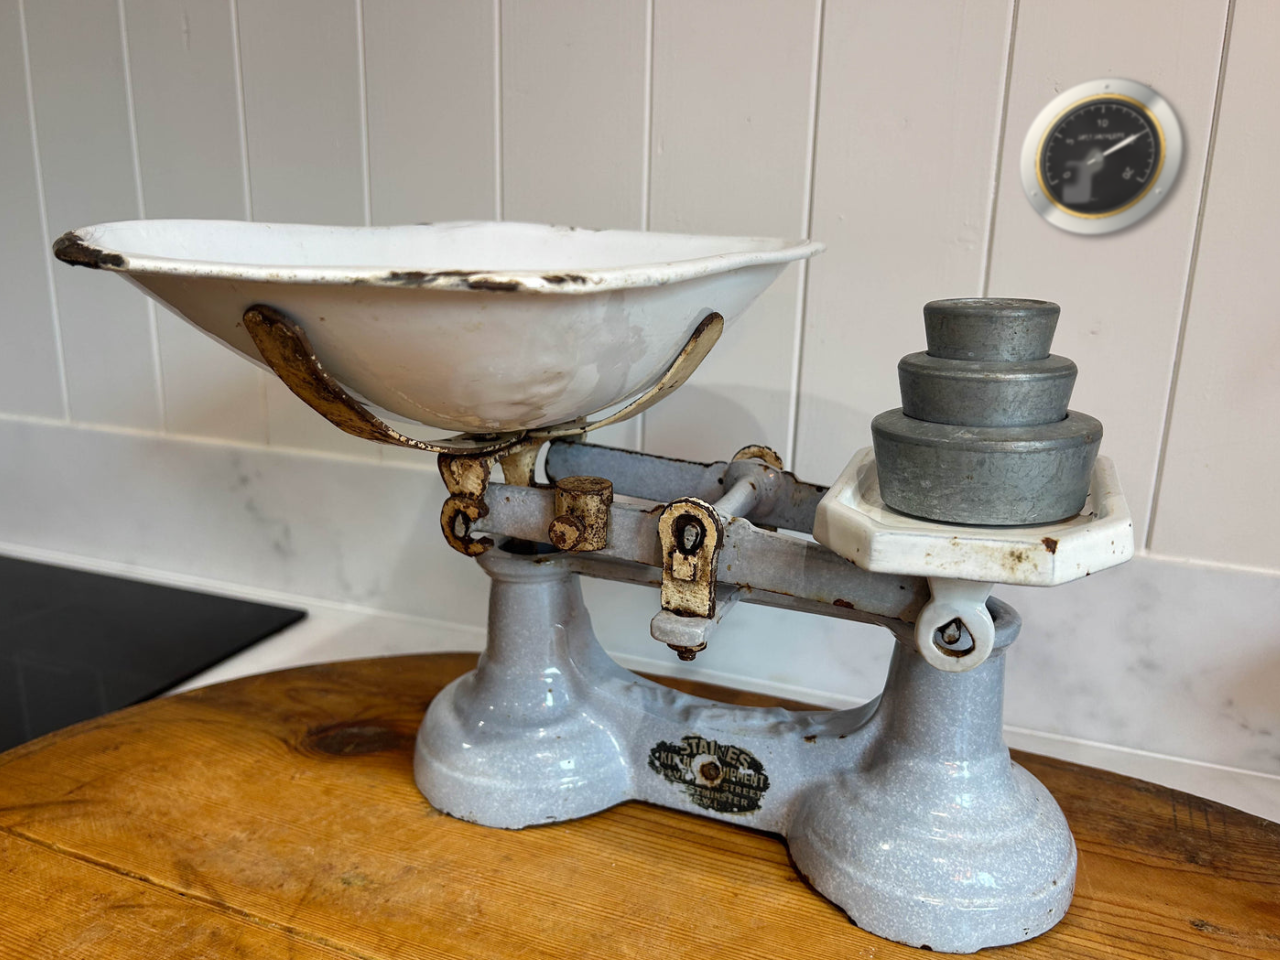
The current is 15; mA
